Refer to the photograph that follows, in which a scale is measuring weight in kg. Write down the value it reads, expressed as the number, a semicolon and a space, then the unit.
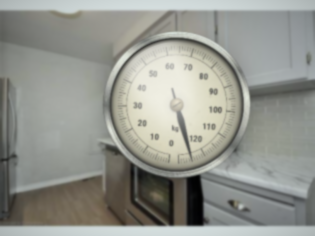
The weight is 125; kg
